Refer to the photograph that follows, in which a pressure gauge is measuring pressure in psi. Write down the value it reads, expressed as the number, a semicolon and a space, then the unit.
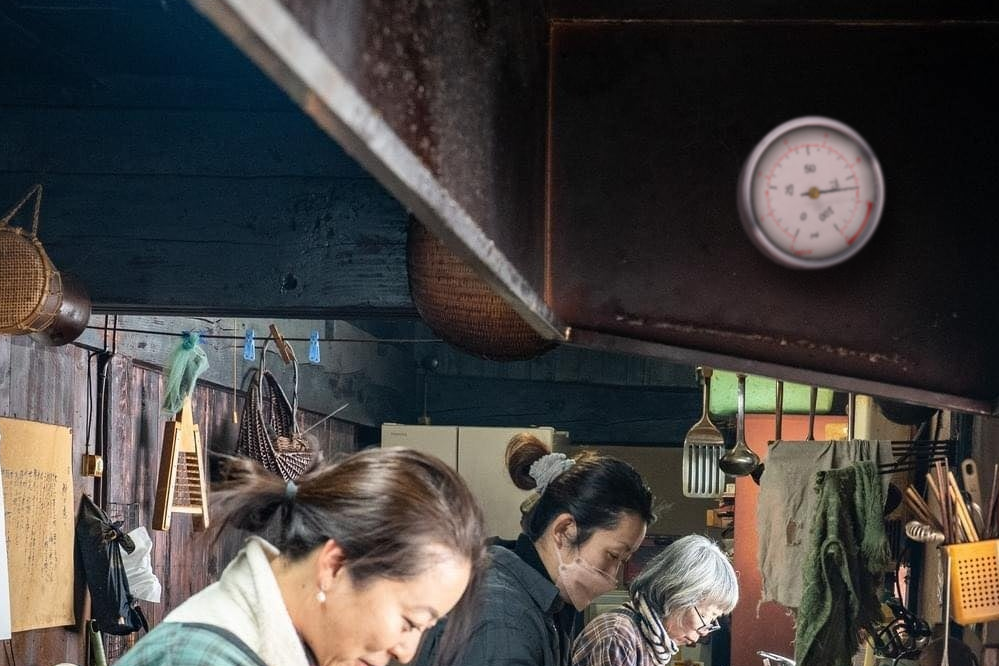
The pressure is 80; psi
